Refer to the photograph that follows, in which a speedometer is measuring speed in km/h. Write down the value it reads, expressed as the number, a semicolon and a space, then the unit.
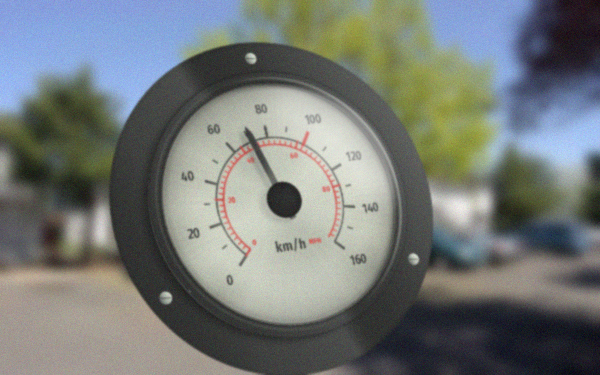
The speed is 70; km/h
